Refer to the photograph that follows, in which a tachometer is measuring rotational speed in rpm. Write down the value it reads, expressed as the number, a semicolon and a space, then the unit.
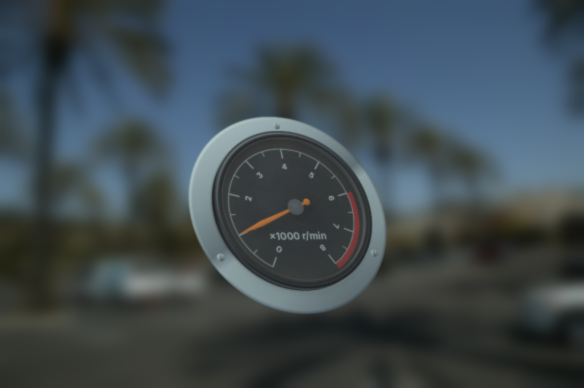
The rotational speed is 1000; rpm
